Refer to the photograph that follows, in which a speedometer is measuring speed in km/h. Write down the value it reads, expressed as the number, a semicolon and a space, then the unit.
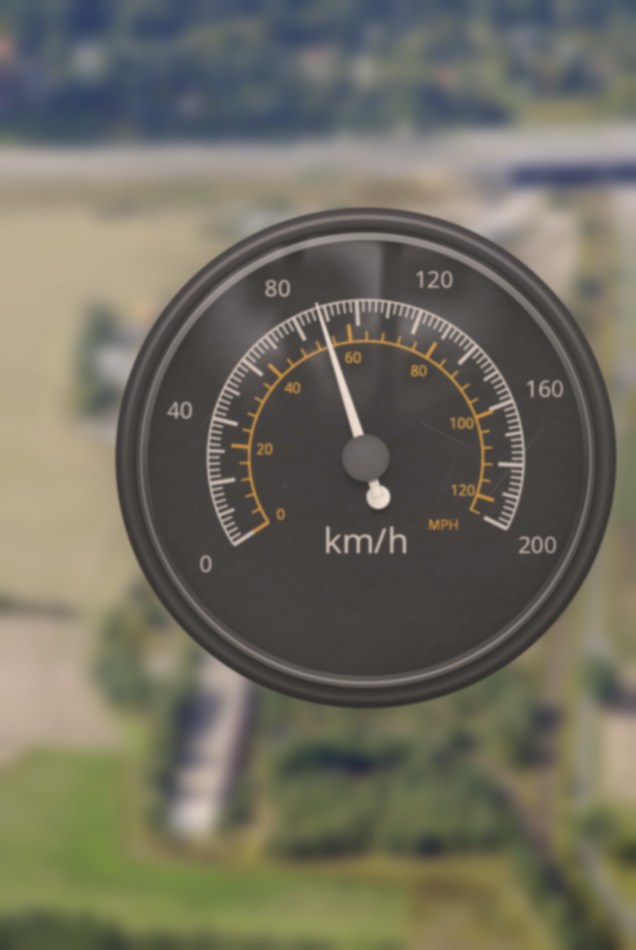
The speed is 88; km/h
